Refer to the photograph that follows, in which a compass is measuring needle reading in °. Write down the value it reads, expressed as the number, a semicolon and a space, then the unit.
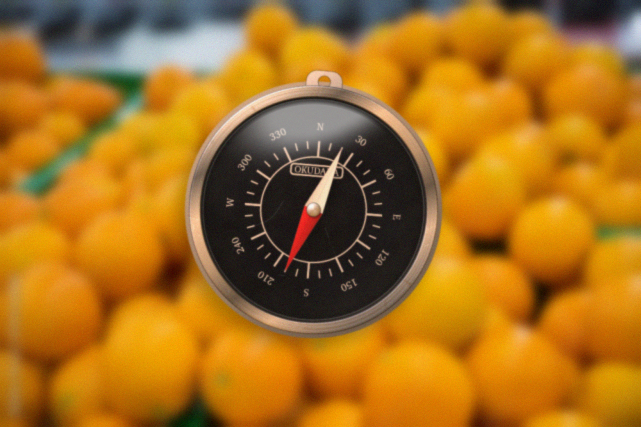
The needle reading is 200; °
